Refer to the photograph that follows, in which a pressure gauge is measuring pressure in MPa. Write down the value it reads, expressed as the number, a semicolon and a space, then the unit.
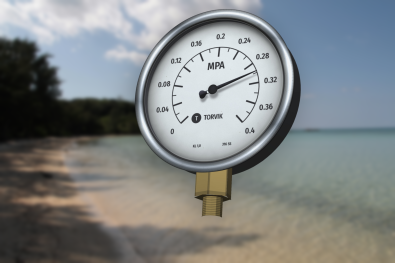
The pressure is 0.3; MPa
